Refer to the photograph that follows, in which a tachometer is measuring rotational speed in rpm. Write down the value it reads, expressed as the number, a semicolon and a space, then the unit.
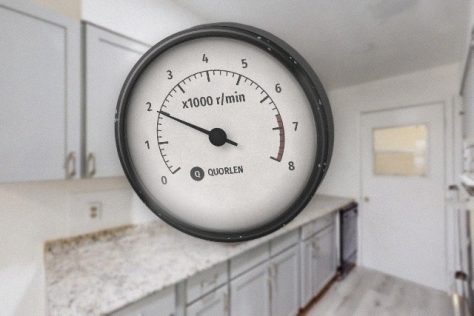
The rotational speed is 2000; rpm
